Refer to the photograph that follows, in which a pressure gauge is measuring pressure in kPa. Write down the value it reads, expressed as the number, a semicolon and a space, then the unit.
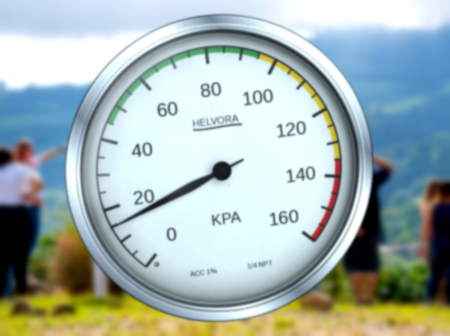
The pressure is 15; kPa
